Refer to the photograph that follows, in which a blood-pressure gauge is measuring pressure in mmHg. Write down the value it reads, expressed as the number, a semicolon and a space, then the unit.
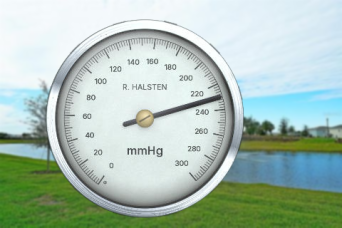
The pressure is 230; mmHg
